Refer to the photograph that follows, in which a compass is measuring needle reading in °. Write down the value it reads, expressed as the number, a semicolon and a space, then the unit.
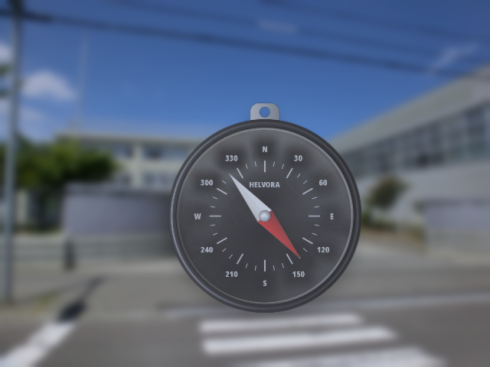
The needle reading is 140; °
